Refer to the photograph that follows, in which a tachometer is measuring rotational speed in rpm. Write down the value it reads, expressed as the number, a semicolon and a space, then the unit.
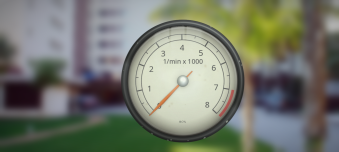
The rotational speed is 0; rpm
